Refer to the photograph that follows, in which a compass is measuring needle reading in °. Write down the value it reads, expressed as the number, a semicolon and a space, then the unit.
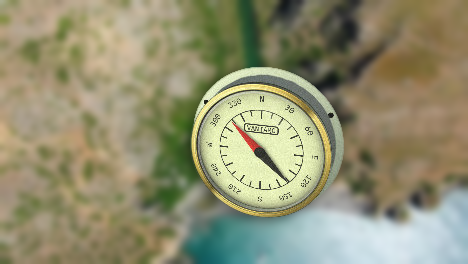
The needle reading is 315; °
